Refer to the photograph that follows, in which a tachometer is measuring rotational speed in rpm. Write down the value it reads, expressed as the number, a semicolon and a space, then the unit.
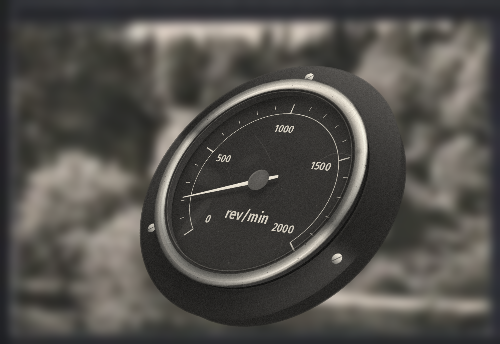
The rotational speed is 200; rpm
